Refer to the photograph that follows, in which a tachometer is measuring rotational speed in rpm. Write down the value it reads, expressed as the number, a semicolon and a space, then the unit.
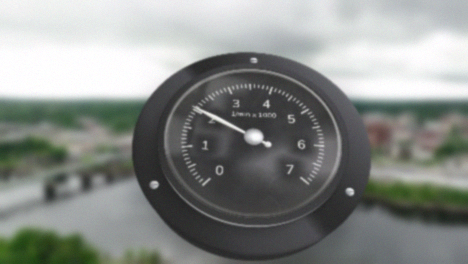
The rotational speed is 2000; rpm
